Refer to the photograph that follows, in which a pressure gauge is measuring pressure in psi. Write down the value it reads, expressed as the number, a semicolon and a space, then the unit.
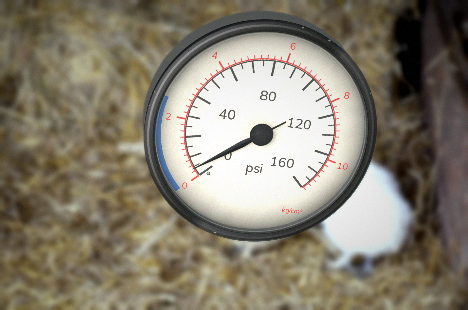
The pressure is 5; psi
